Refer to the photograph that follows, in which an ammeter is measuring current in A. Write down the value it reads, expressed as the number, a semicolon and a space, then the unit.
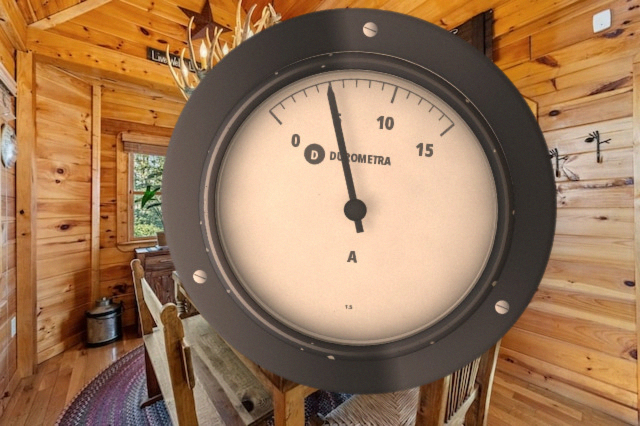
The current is 5; A
